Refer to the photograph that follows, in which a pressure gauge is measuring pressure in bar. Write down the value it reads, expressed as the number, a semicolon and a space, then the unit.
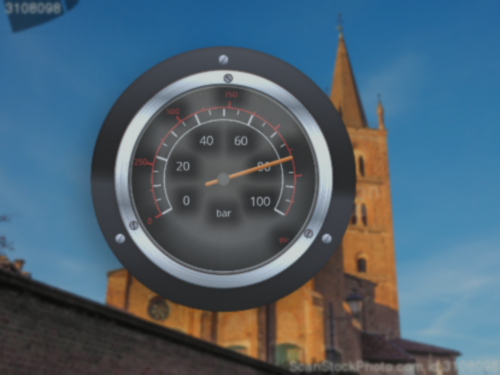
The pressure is 80; bar
